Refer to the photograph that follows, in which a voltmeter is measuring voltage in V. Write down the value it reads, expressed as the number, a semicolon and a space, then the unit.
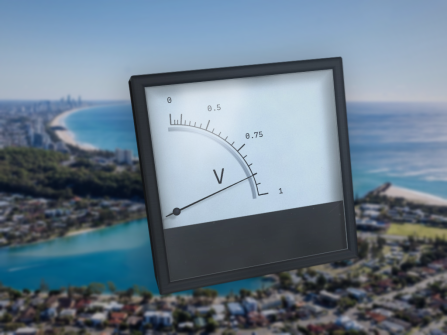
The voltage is 0.9; V
